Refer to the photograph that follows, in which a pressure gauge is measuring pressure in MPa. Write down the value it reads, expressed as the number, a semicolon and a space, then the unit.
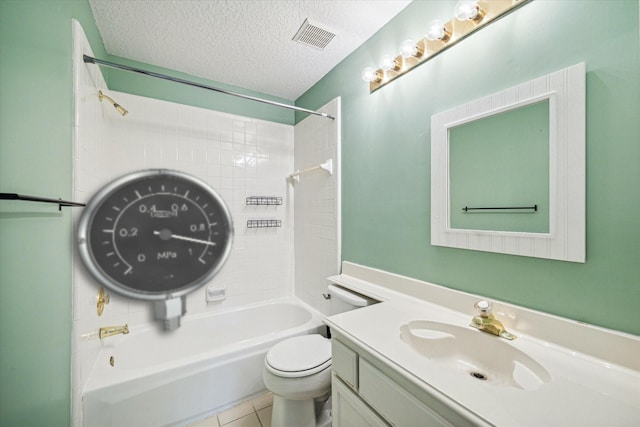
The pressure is 0.9; MPa
